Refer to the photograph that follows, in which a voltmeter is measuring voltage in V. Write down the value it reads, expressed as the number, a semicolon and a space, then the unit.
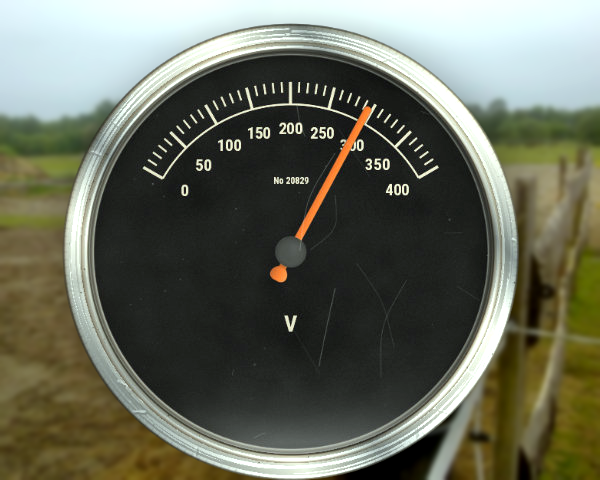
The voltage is 295; V
